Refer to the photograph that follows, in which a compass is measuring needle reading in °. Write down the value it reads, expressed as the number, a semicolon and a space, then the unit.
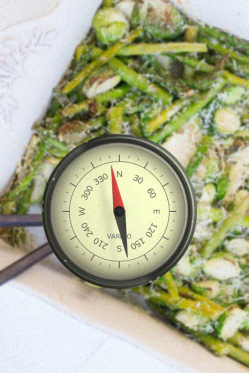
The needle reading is 350; °
